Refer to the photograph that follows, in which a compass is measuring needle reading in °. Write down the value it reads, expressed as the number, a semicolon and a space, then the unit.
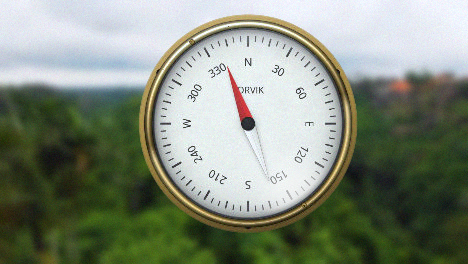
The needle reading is 340; °
